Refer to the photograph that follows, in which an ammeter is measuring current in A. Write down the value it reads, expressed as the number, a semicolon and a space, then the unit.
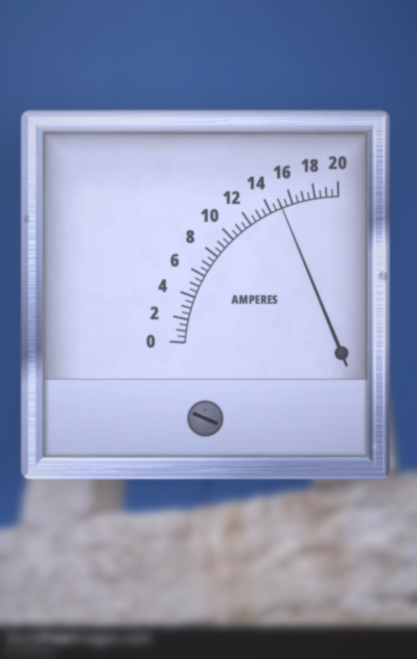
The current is 15; A
